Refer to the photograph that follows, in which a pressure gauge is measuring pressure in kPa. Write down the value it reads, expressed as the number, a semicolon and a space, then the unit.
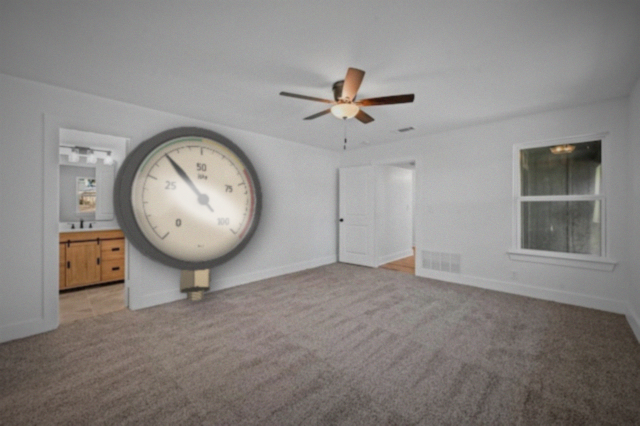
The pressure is 35; kPa
